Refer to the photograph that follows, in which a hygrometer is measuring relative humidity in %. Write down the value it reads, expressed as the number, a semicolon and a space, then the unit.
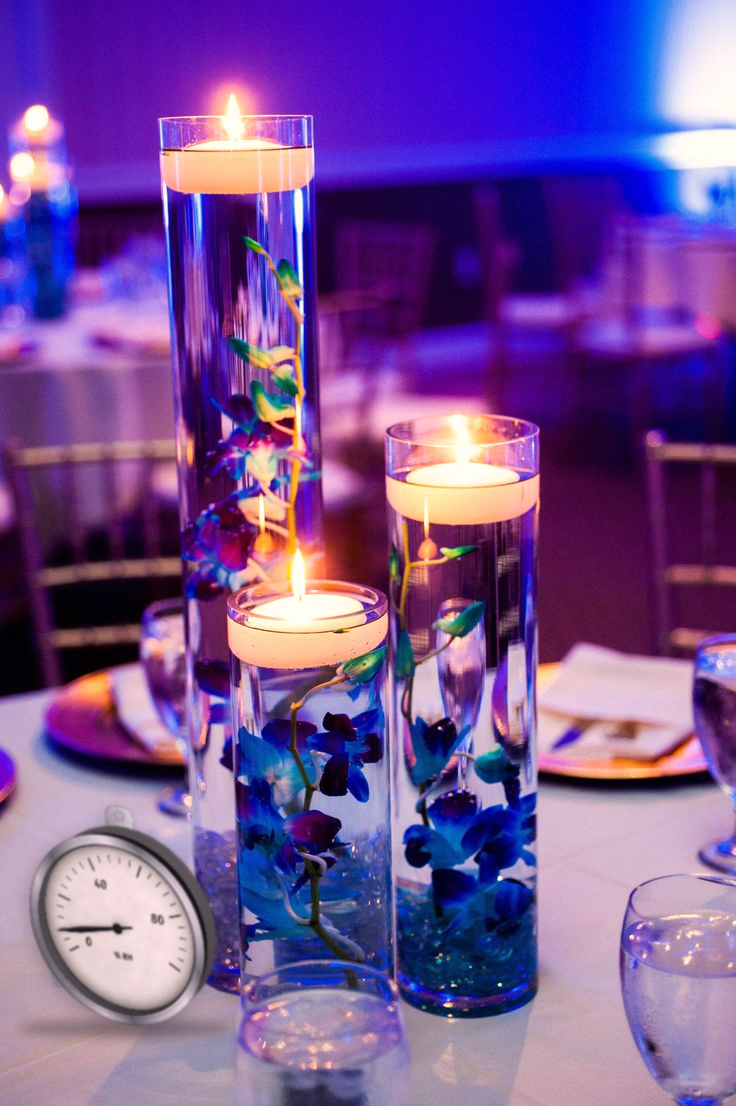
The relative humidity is 8; %
